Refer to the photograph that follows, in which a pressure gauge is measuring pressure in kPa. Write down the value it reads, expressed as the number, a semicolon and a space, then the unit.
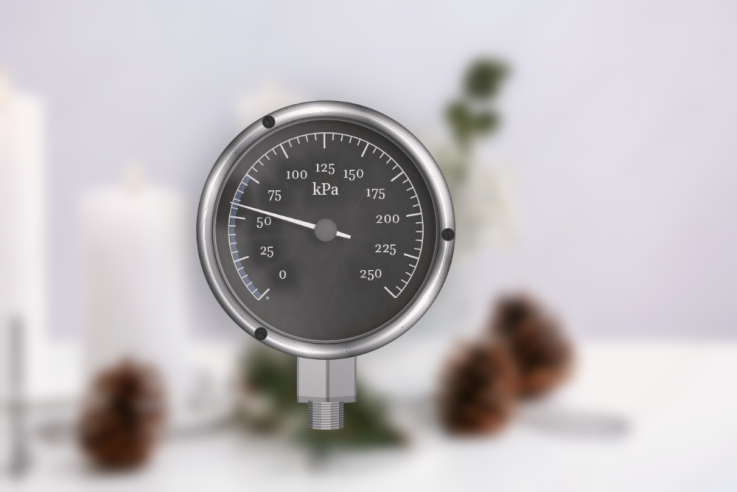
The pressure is 57.5; kPa
